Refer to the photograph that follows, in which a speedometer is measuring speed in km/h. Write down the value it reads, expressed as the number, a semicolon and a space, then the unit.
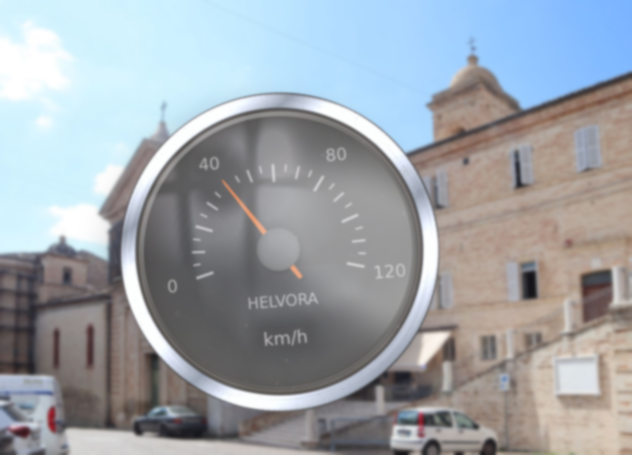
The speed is 40; km/h
